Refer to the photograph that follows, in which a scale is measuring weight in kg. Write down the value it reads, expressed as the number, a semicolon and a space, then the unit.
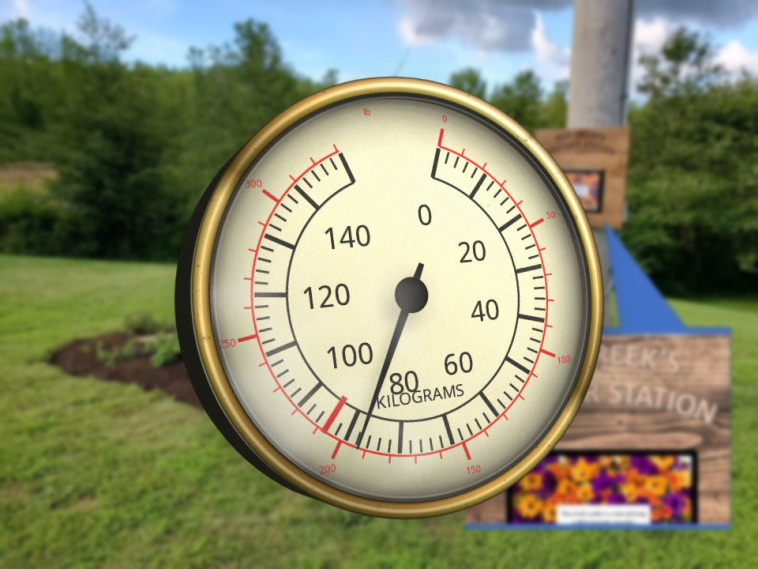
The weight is 88; kg
